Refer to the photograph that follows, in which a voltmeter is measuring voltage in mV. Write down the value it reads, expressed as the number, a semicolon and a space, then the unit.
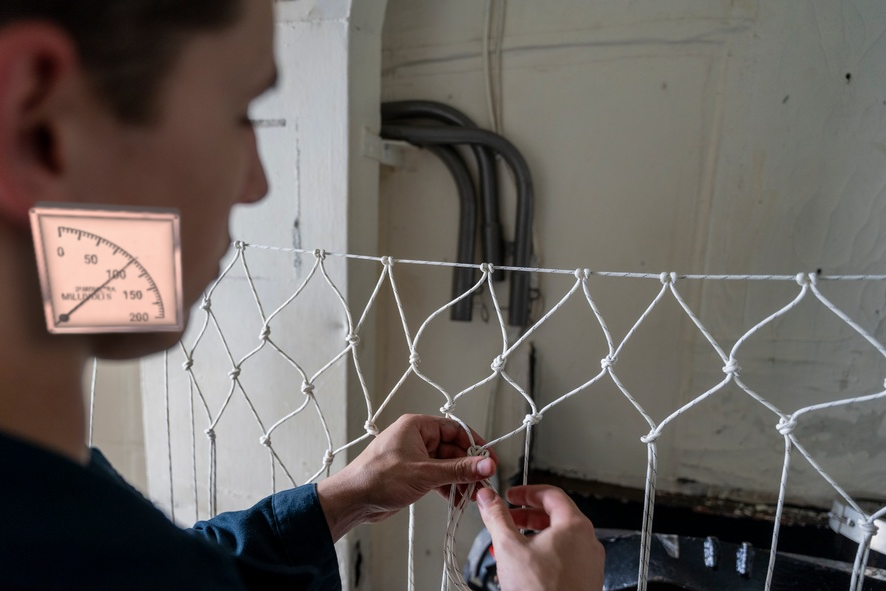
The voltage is 100; mV
